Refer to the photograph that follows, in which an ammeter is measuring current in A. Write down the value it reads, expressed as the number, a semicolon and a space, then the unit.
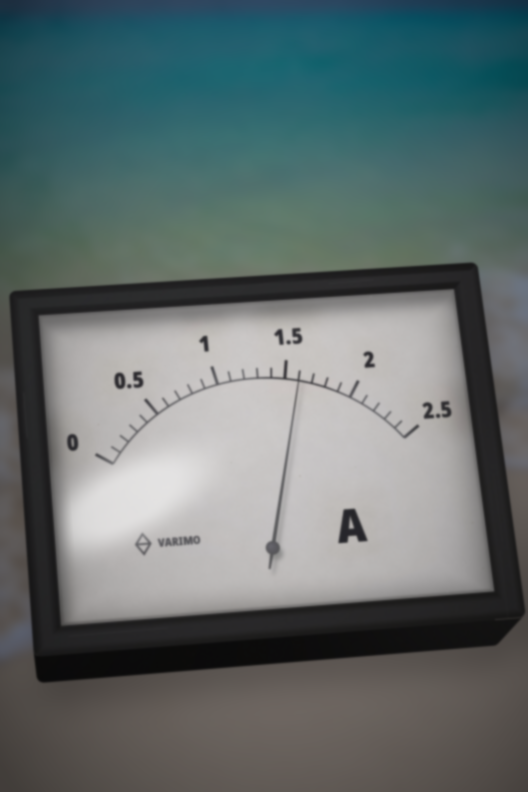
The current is 1.6; A
